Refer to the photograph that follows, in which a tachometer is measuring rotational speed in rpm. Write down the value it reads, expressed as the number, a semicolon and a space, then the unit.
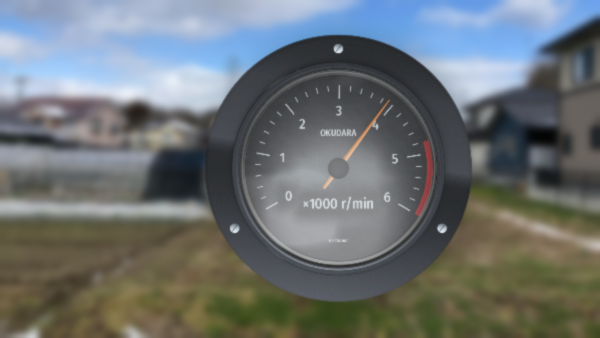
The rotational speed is 3900; rpm
